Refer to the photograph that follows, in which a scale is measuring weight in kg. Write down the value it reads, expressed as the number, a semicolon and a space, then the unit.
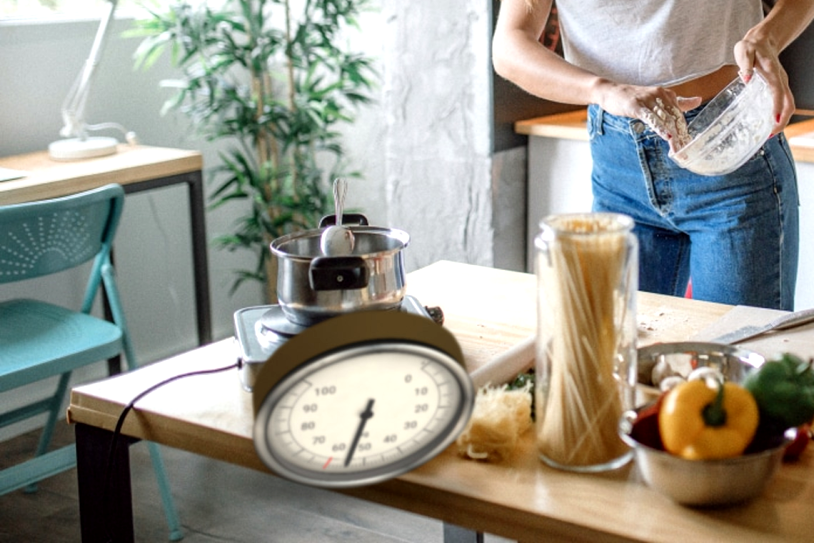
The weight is 55; kg
